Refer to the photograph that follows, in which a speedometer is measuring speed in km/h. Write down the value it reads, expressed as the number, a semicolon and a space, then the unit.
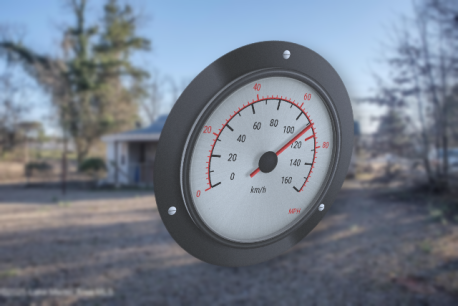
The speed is 110; km/h
